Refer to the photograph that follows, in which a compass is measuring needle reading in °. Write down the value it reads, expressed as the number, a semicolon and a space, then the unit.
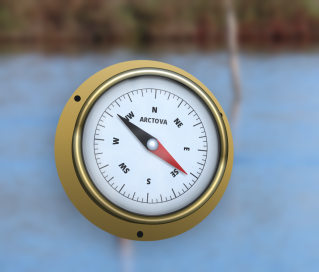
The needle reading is 125; °
